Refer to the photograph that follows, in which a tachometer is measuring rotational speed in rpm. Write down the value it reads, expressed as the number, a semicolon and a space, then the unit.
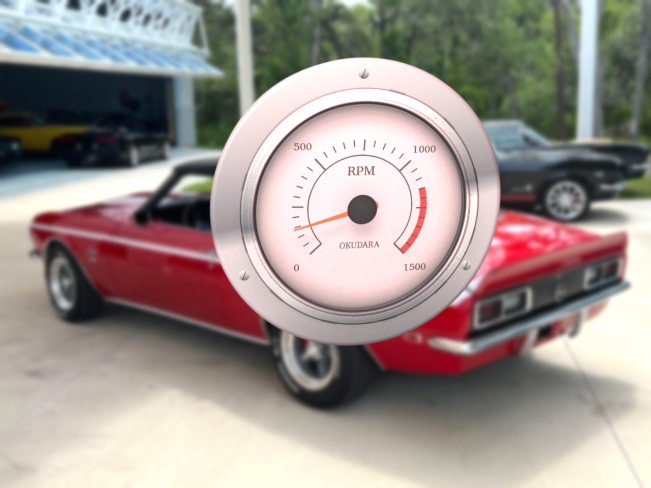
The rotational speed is 150; rpm
